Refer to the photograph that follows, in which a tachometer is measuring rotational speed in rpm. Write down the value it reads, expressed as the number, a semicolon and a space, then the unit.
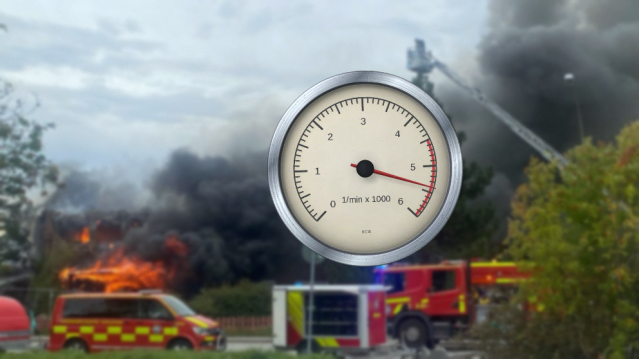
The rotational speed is 5400; rpm
